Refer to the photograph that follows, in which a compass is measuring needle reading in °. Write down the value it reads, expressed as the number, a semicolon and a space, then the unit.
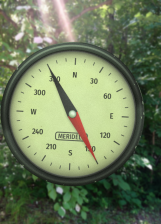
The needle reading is 150; °
